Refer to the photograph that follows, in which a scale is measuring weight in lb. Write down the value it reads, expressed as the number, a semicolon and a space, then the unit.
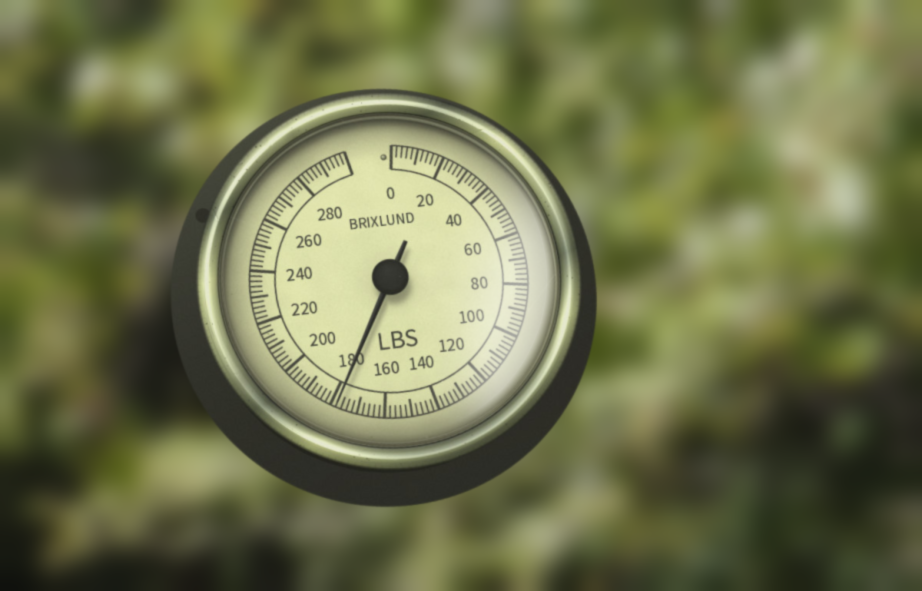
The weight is 178; lb
